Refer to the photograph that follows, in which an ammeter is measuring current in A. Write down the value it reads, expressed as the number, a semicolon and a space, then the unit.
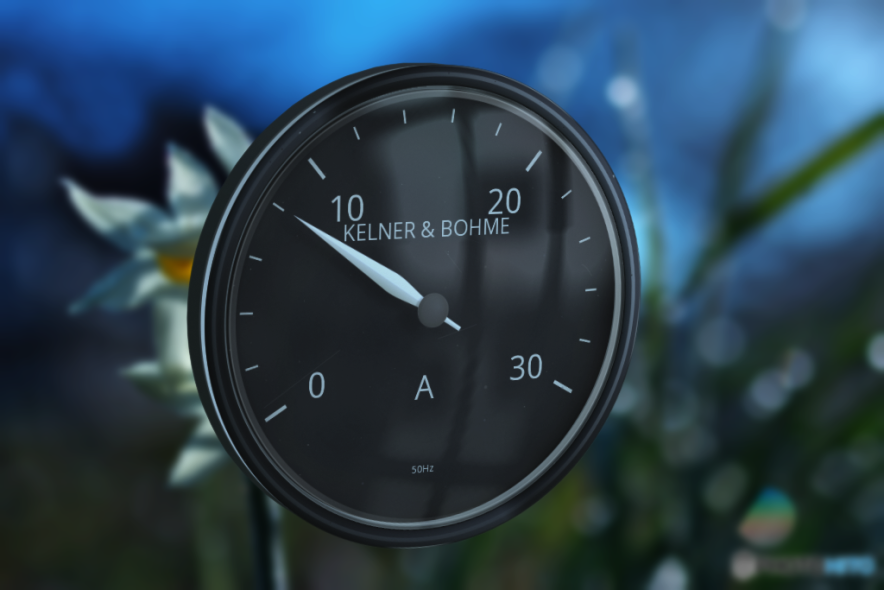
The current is 8; A
